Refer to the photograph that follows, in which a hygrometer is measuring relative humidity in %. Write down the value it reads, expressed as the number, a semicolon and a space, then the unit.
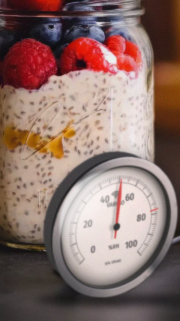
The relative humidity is 50; %
